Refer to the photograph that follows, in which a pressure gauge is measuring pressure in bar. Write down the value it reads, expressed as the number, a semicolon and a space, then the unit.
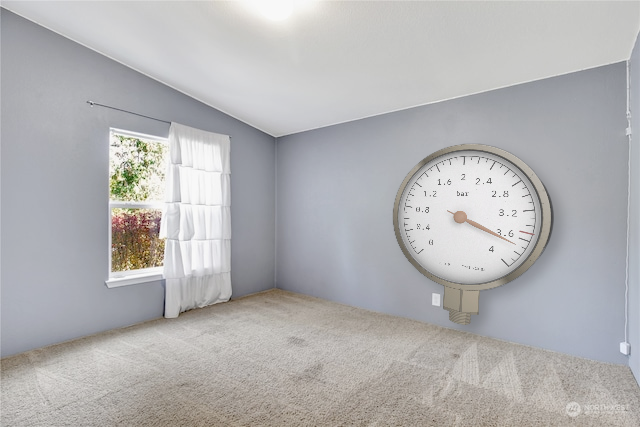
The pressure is 3.7; bar
